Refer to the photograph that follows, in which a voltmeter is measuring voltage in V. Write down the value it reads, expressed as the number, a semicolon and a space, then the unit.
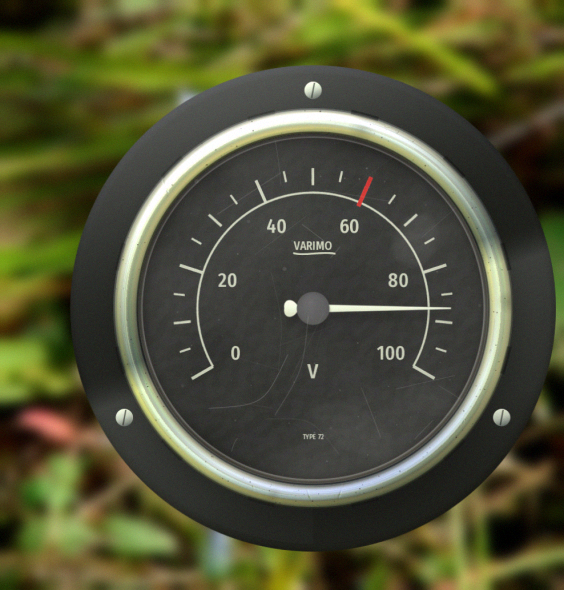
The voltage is 87.5; V
